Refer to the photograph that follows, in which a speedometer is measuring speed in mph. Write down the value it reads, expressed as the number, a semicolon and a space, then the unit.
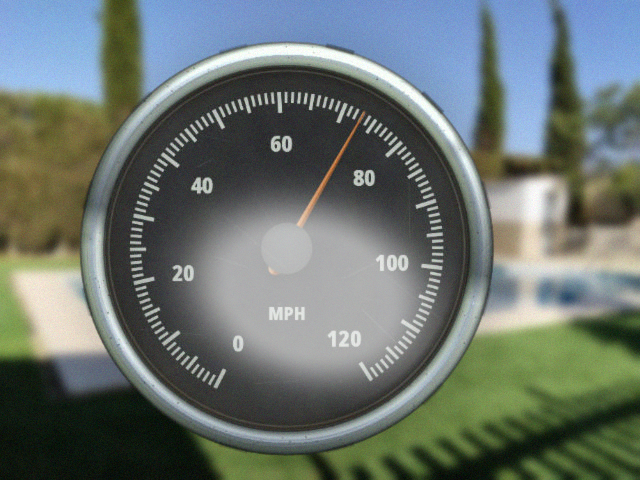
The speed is 73; mph
